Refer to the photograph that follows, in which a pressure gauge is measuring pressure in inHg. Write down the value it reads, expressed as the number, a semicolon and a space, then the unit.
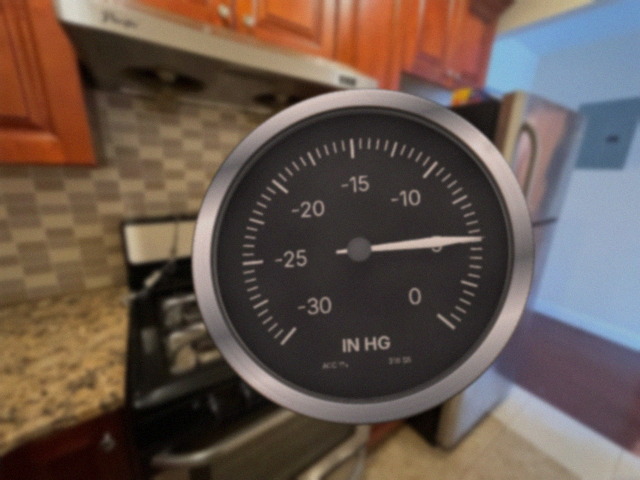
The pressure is -5; inHg
